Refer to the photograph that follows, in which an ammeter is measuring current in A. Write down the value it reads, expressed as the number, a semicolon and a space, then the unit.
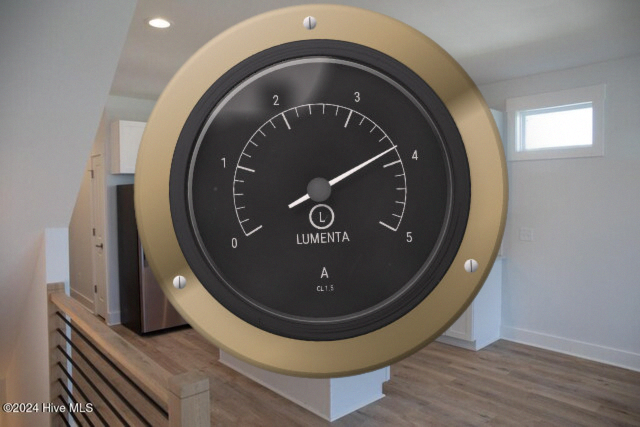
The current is 3.8; A
